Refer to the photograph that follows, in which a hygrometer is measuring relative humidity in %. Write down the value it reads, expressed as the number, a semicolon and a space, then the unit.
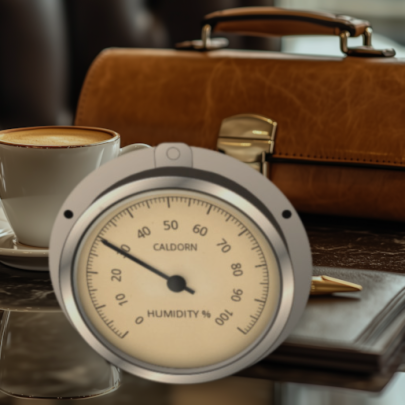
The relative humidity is 30; %
